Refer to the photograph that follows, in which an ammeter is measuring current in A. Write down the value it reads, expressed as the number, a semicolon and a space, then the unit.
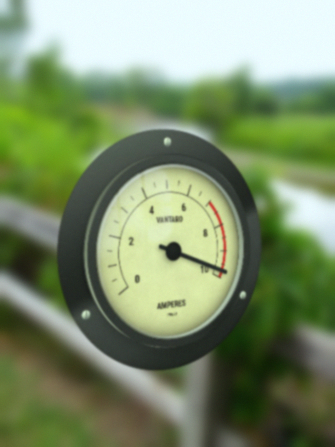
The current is 9.75; A
